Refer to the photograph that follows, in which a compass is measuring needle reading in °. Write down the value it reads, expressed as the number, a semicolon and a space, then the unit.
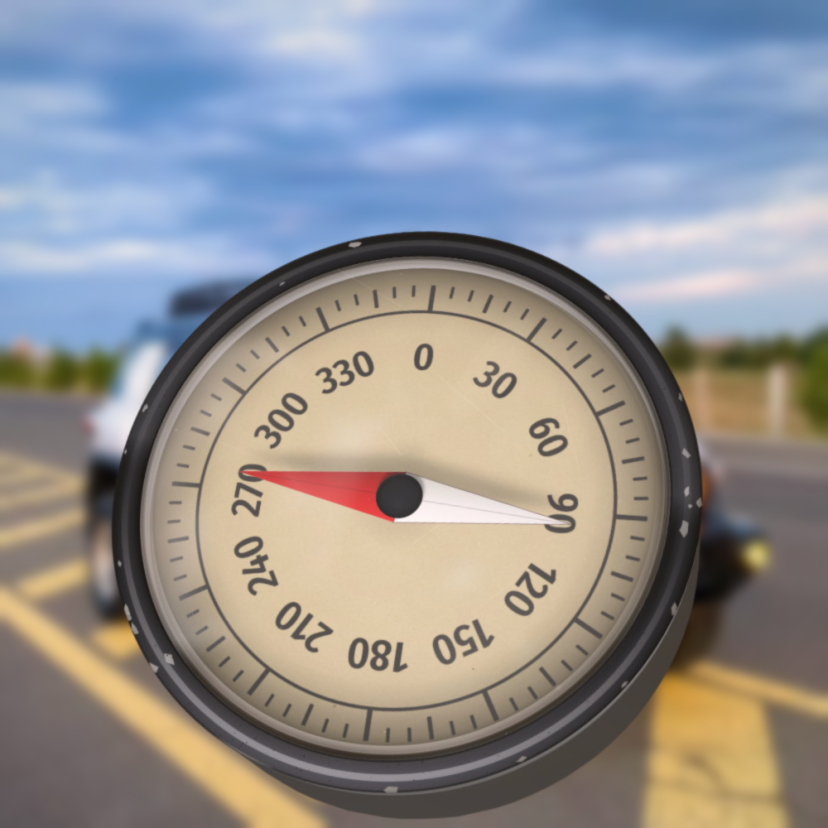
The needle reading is 275; °
